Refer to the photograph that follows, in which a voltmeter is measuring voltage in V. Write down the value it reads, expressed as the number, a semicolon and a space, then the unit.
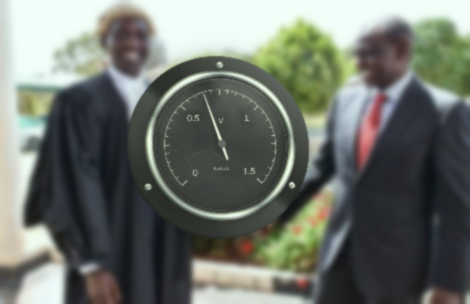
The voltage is 0.65; V
